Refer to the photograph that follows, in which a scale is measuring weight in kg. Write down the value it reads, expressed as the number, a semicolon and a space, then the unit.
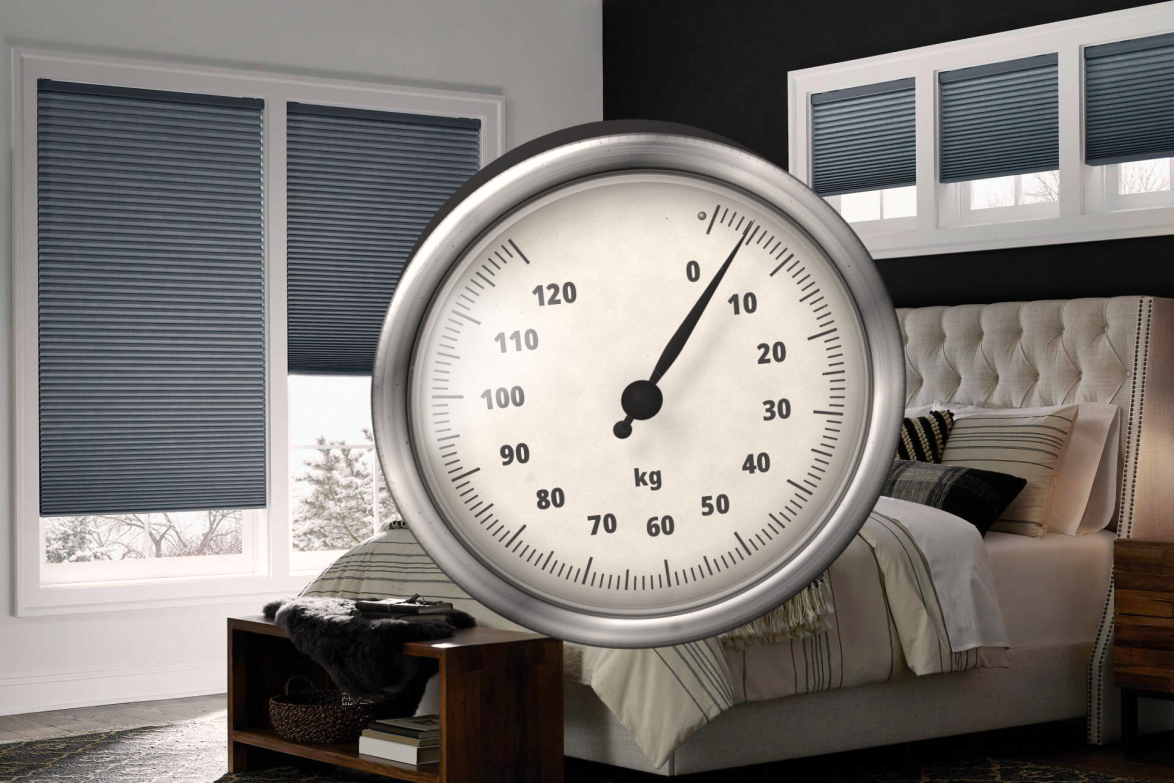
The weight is 4; kg
